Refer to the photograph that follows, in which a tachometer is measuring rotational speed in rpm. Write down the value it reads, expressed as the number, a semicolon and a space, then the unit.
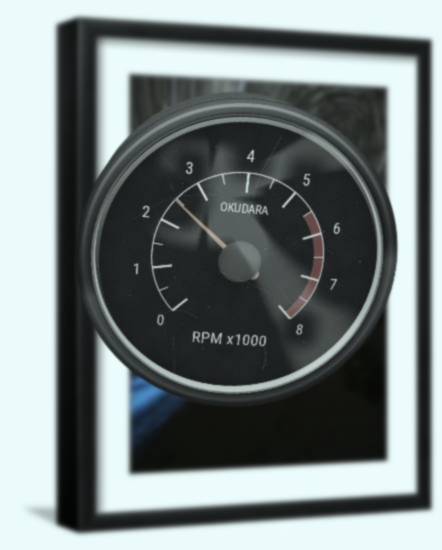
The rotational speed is 2500; rpm
